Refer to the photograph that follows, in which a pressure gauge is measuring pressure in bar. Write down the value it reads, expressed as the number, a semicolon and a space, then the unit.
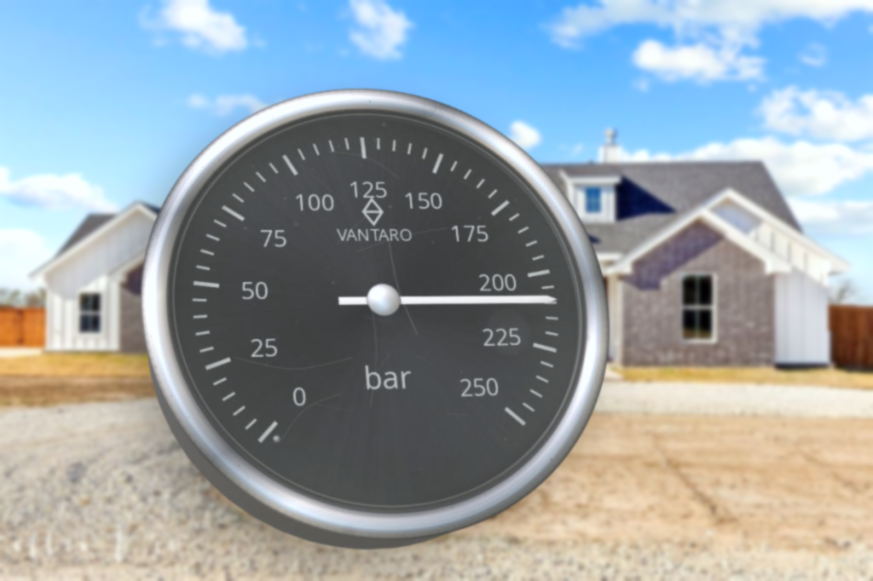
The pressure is 210; bar
